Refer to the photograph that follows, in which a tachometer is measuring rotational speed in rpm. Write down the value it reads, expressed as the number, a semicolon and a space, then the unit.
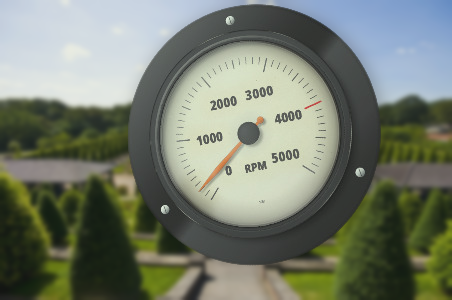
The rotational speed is 200; rpm
